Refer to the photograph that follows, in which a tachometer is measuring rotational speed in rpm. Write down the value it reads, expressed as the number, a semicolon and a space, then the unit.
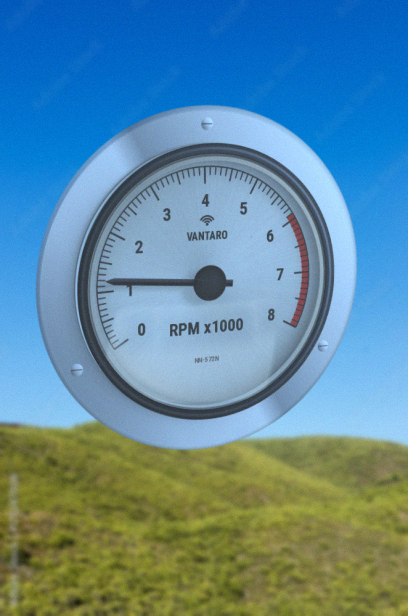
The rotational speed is 1200; rpm
